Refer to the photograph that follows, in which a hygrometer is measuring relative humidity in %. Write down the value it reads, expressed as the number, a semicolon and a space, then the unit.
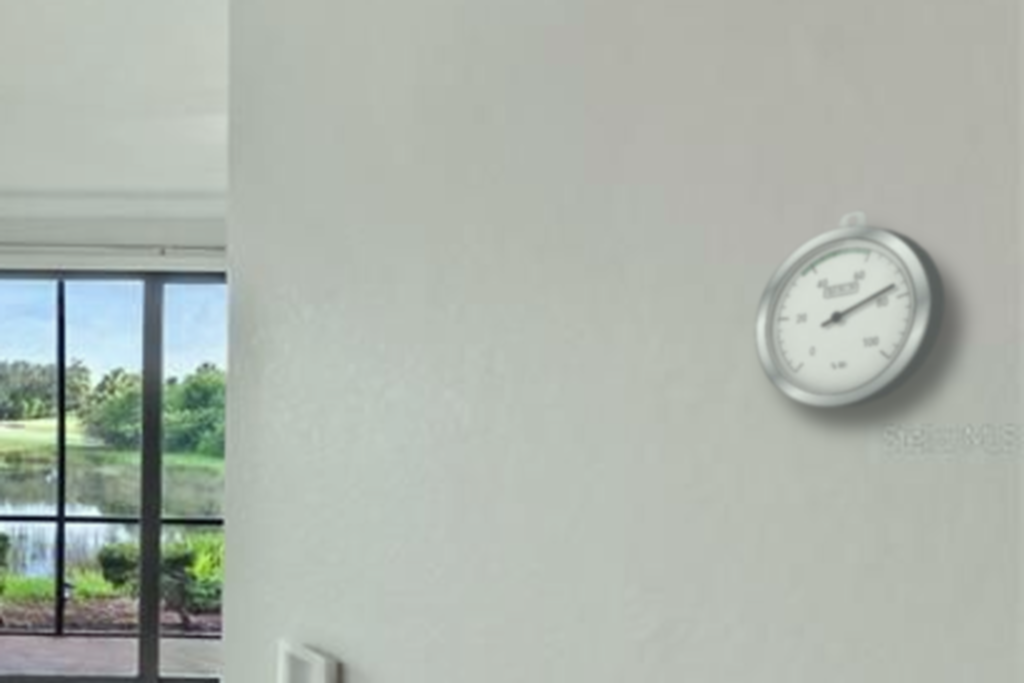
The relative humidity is 76; %
